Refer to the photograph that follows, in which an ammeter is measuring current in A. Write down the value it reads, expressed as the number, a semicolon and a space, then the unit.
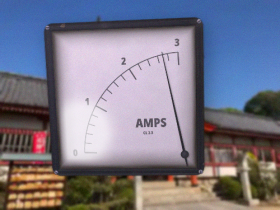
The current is 2.7; A
